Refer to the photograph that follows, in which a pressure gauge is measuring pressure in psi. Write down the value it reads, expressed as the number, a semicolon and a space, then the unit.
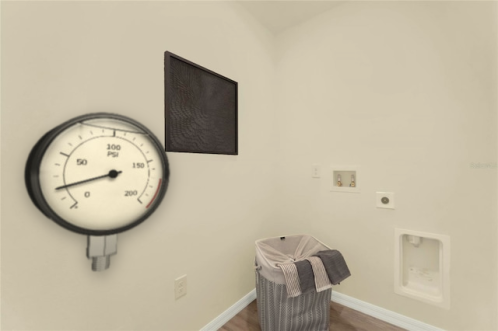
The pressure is 20; psi
